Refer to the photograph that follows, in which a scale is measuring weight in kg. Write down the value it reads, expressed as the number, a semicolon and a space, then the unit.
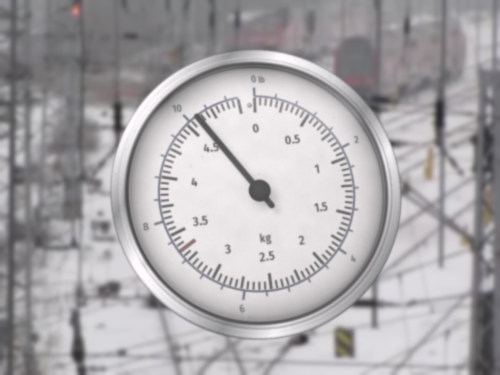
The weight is 4.6; kg
